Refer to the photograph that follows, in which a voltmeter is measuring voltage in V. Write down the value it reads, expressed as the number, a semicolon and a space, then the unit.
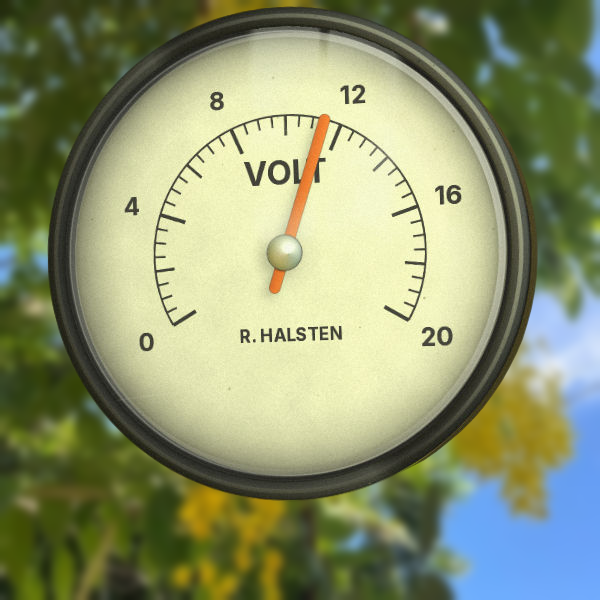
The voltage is 11.5; V
